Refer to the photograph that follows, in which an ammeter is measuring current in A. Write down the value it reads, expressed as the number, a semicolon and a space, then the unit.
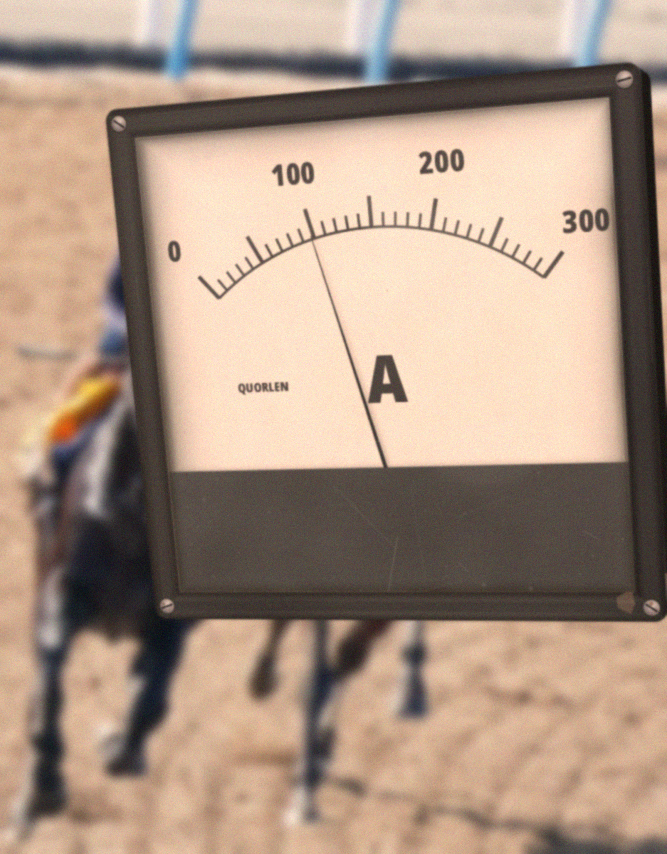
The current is 100; A
